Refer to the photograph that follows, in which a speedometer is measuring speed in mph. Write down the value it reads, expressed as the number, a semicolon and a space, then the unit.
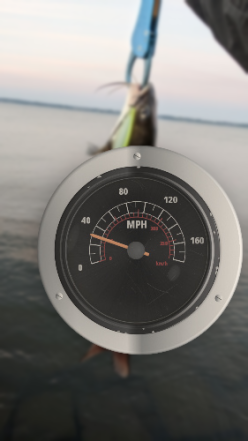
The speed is 30; mph
